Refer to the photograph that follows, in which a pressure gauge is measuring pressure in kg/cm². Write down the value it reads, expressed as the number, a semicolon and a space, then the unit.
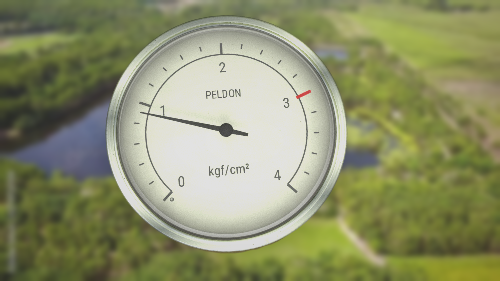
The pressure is 0.9; kg/cm²
